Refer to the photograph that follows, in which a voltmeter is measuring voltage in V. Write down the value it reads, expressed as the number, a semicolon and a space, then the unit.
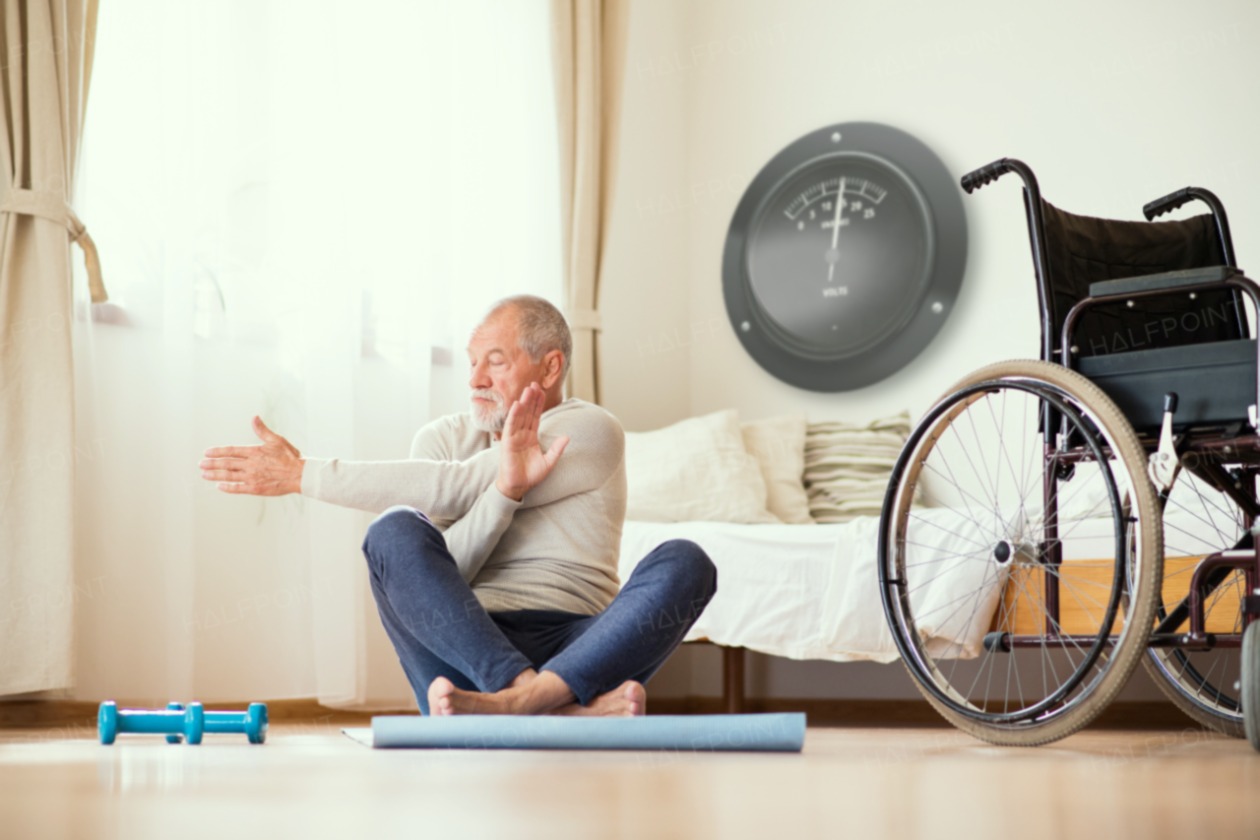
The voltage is 15; V
